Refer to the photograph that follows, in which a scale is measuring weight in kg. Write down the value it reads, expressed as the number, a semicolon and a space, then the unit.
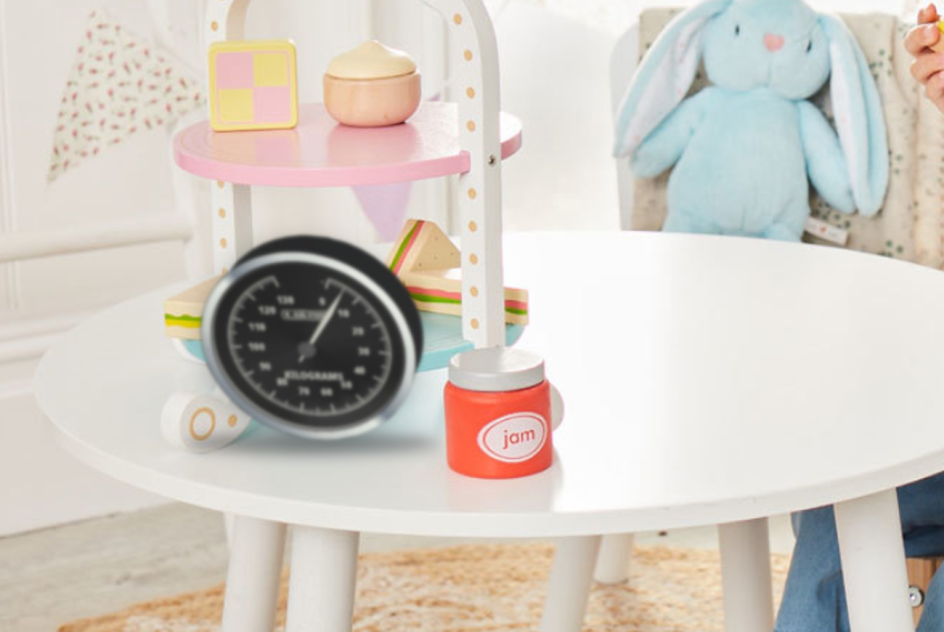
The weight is 5; kg
